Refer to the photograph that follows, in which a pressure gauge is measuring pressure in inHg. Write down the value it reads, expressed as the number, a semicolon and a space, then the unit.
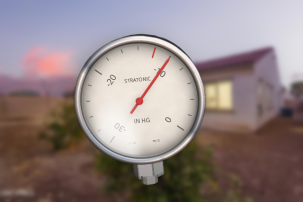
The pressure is -10; inHg
